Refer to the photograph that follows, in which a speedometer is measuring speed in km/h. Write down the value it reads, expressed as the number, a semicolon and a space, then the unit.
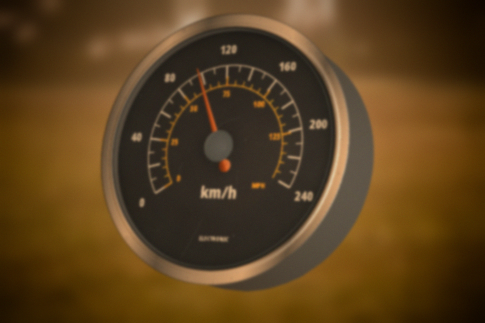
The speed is 100; km/h
